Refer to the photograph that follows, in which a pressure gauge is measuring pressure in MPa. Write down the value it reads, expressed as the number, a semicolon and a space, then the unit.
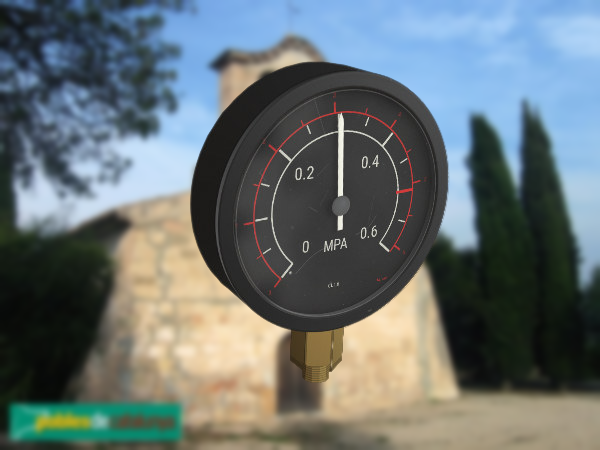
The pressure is 0.3; MPa
